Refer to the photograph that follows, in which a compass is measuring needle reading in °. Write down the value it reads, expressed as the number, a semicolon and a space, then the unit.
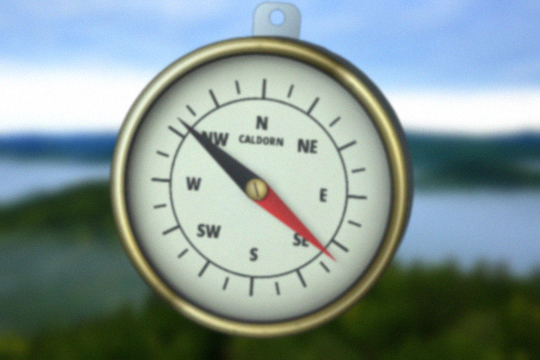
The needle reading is 127.5; °
